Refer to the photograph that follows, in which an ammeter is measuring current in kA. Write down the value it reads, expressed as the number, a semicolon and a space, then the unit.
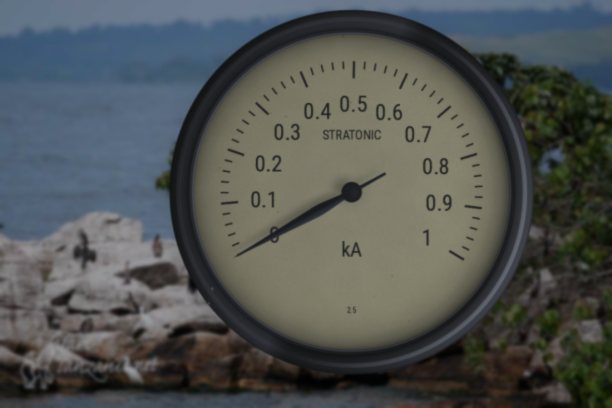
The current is 0; kA
